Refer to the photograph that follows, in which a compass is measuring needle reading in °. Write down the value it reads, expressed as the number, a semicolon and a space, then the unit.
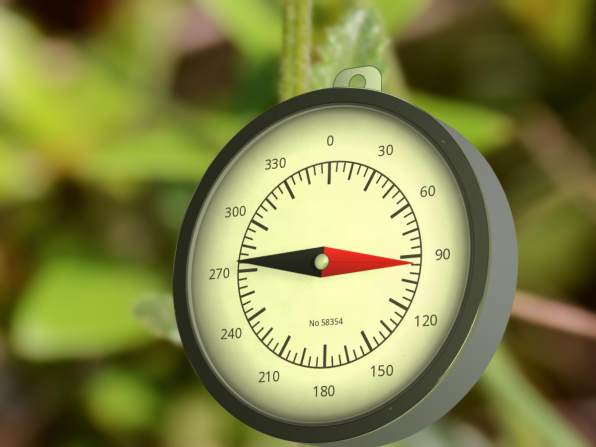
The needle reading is 95; °
